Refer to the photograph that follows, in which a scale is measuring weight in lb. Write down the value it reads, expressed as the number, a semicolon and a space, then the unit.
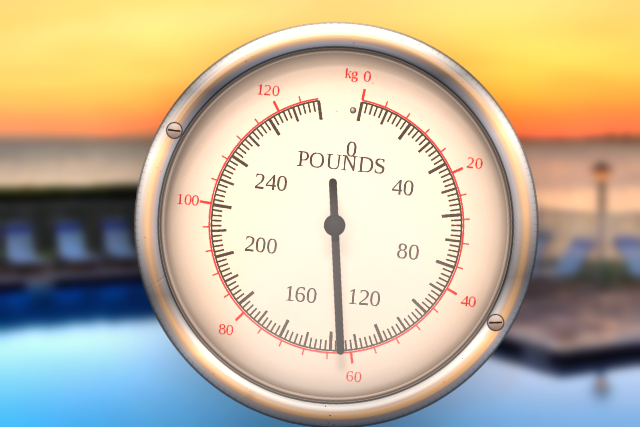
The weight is 136; lb
